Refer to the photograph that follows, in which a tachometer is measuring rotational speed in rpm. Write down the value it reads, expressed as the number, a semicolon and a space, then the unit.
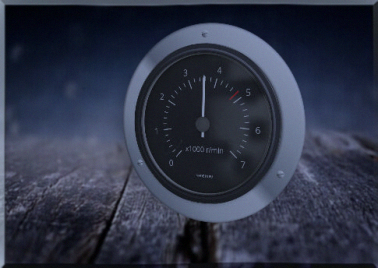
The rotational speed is 3600; rpm
